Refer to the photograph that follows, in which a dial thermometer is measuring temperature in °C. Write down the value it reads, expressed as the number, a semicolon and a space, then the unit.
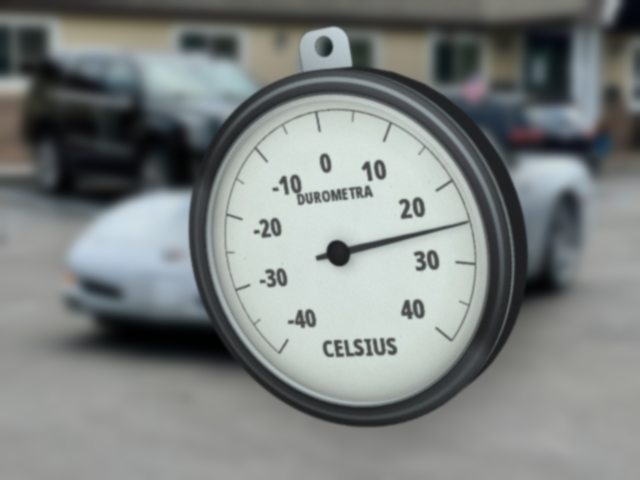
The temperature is 25; °C
